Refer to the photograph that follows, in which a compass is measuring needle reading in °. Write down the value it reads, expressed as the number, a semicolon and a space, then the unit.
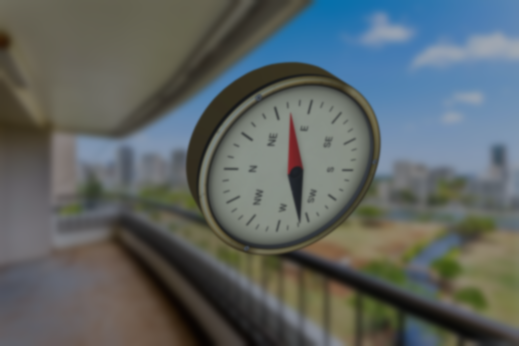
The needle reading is 70; °
